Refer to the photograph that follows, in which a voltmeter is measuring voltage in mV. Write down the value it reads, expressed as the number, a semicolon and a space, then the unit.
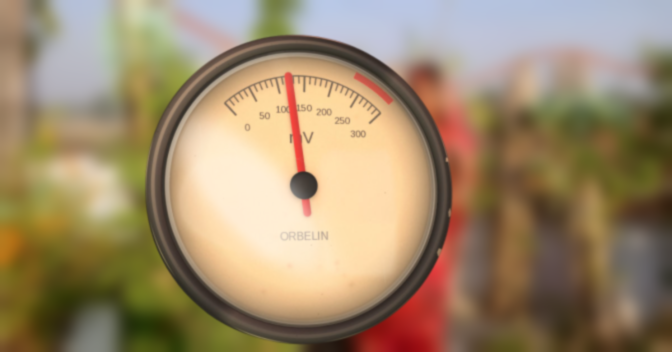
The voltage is 120; mV
